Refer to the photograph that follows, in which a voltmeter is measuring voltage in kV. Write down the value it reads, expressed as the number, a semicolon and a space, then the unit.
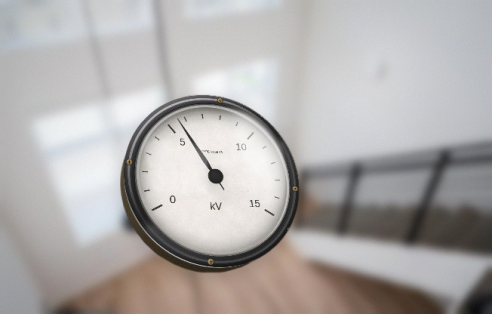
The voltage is 5.5; kV
